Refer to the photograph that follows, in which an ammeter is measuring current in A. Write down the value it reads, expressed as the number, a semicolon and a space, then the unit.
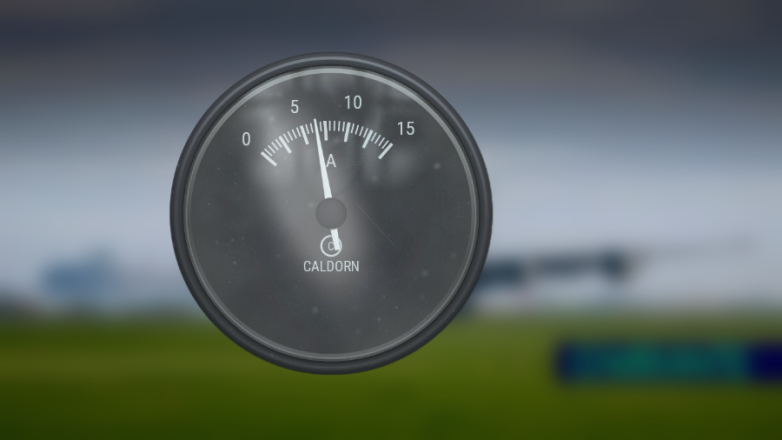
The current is 6.5; A
